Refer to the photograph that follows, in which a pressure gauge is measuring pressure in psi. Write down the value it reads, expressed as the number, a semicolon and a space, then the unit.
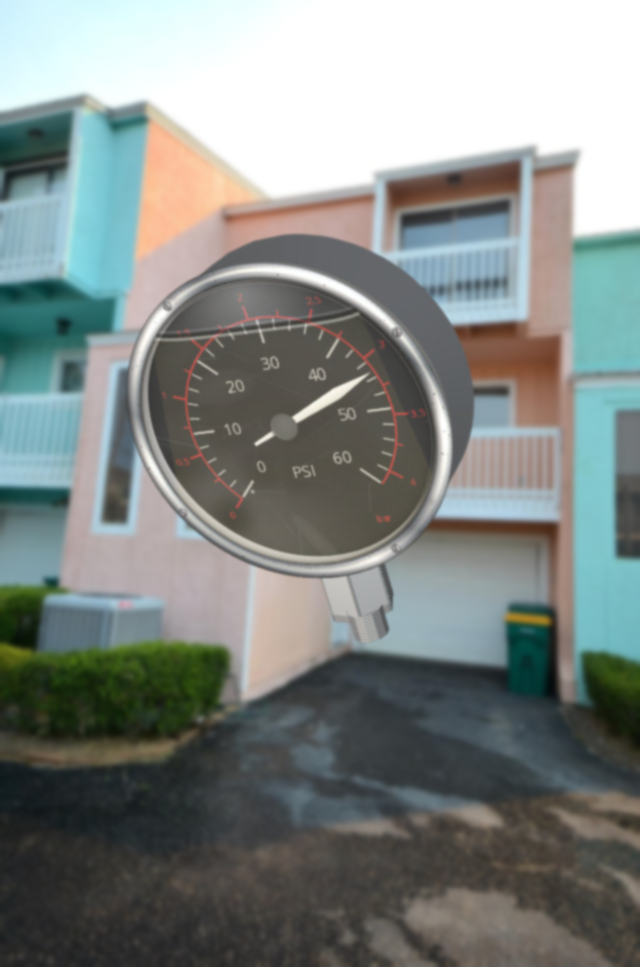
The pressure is 45; psi
